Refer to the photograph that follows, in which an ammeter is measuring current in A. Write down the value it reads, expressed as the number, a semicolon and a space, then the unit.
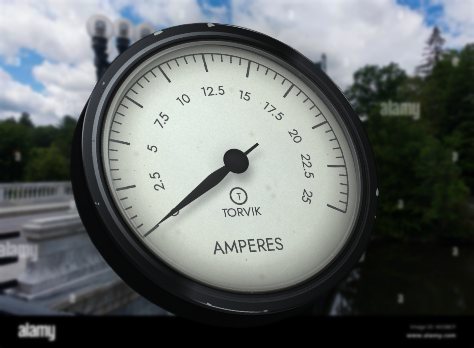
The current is 0; A
